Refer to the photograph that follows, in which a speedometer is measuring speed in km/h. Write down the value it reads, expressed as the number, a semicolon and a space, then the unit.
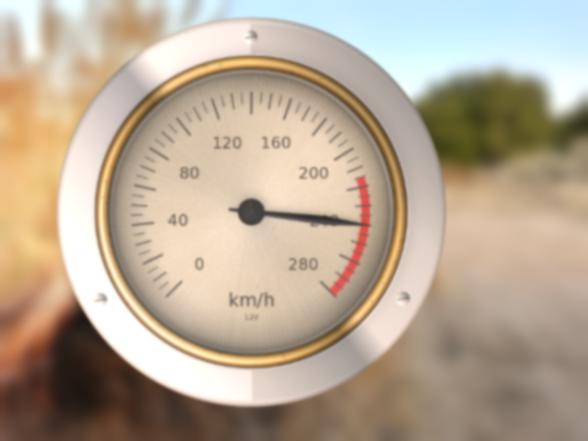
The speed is 240; km/h
